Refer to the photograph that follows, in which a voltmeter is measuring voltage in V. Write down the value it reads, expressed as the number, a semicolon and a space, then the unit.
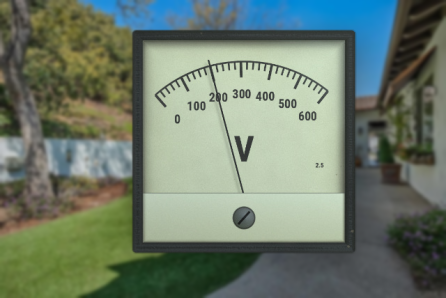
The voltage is 200; V
